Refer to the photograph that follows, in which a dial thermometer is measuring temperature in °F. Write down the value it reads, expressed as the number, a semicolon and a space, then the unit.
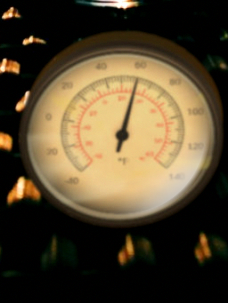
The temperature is 60; °F
